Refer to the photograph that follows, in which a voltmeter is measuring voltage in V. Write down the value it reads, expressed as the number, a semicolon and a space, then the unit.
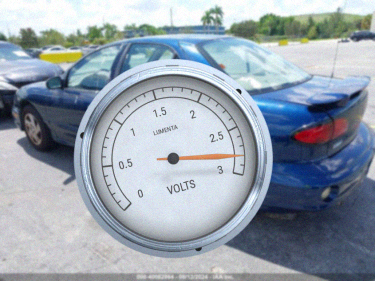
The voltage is 2.8; V
